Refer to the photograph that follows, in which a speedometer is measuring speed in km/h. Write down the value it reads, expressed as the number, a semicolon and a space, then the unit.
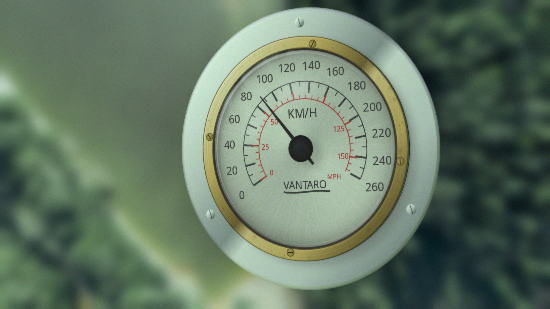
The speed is 90; km/h
